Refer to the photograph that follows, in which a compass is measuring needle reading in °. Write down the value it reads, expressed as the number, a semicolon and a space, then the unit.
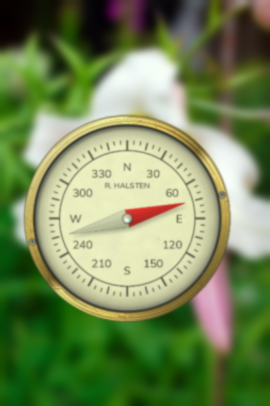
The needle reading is 75; °
